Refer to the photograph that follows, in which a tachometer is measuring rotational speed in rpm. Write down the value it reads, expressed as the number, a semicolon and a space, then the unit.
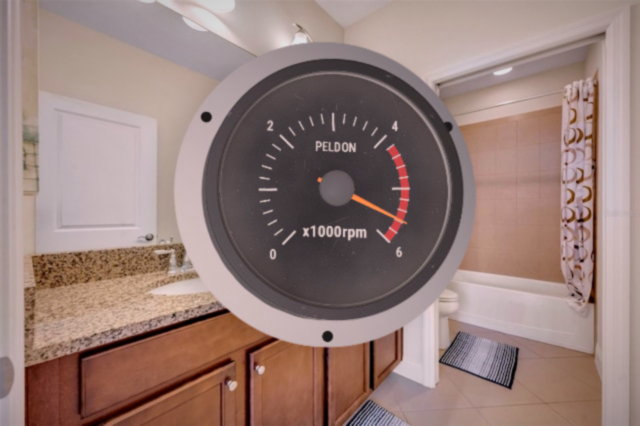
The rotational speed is 5600; rpm
